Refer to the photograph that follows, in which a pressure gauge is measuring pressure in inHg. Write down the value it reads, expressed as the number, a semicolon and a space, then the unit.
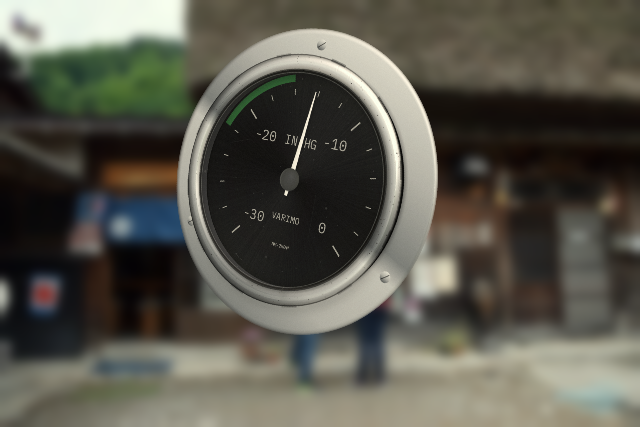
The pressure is -14; inHg
